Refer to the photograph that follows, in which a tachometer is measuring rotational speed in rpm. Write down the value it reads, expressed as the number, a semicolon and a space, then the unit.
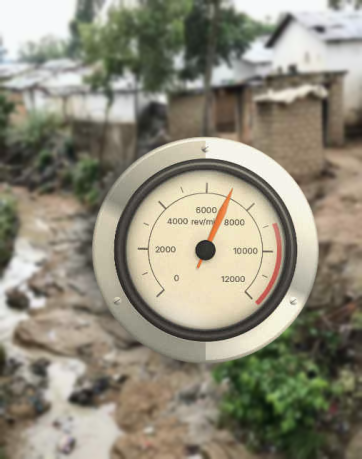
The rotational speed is 7000; rpm
